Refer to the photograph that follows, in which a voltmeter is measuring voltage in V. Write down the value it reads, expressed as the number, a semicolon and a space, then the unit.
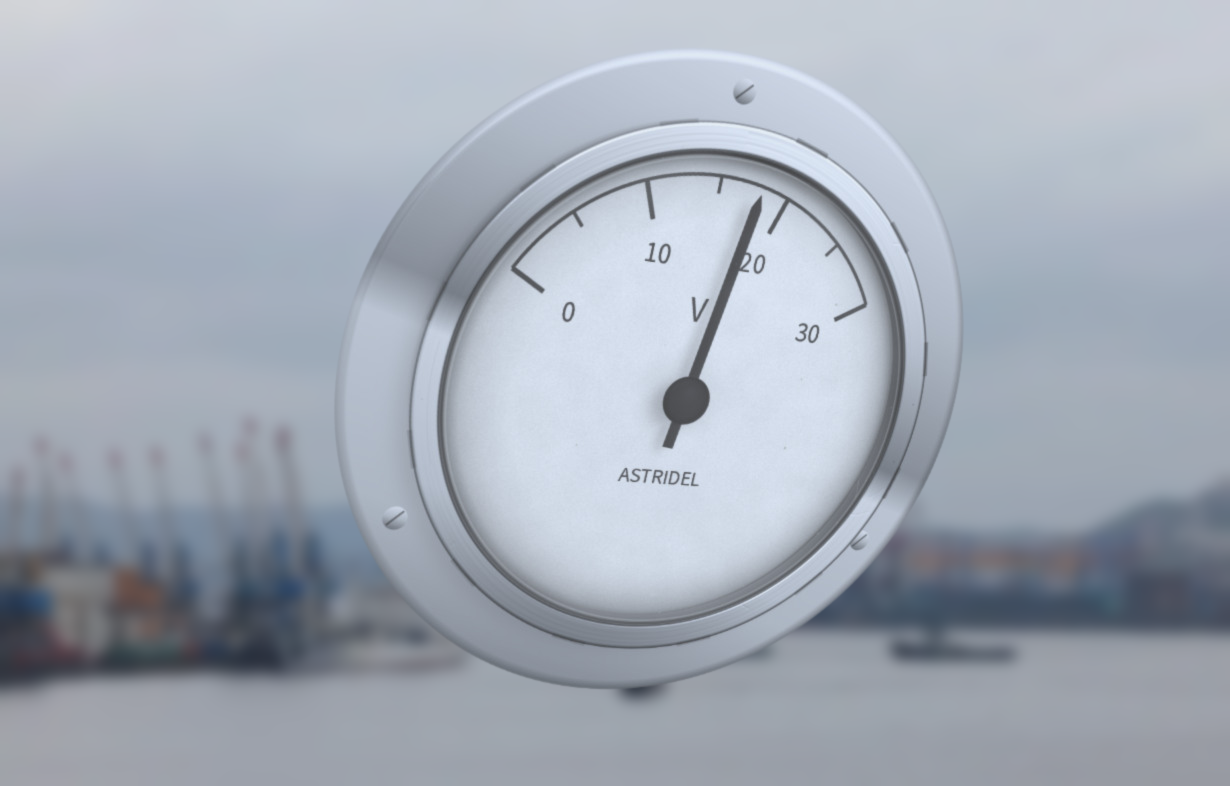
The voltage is 17.5; V
